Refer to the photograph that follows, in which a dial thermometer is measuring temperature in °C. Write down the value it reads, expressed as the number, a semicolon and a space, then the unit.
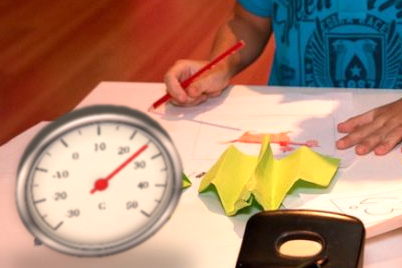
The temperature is 25; °C
